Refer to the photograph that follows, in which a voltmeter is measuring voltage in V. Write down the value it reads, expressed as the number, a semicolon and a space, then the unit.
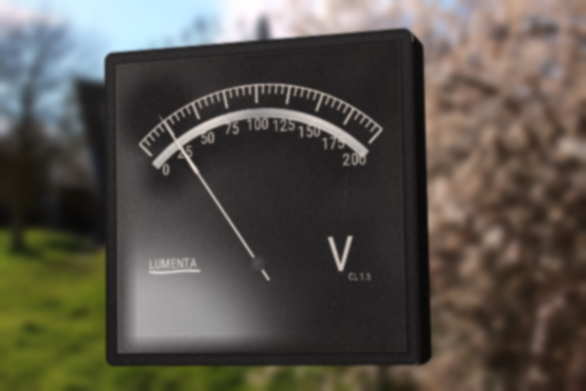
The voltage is 25; V
